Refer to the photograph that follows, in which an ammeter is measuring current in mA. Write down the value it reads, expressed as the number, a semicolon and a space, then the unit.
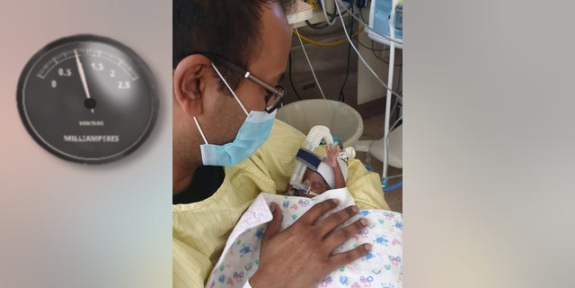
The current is 1; mA
